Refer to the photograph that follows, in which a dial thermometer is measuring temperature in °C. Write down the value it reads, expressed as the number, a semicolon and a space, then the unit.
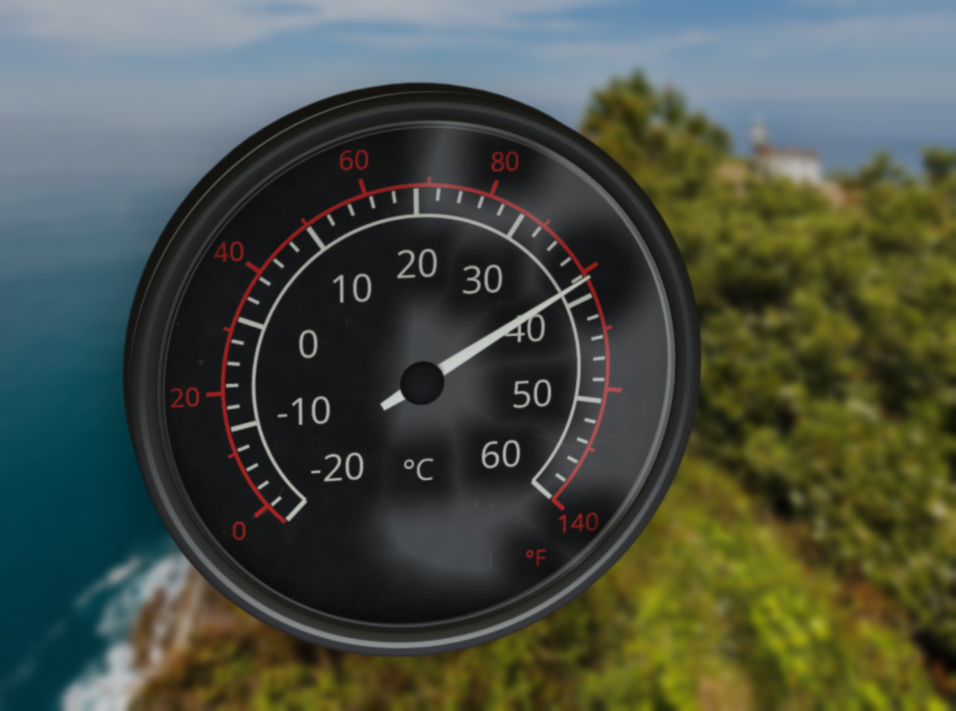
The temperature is 38; °C
